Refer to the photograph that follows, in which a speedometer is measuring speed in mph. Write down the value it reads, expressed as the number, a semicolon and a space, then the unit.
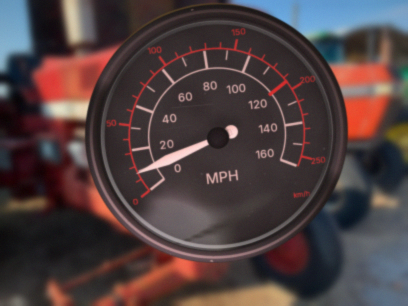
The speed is 10; mph
